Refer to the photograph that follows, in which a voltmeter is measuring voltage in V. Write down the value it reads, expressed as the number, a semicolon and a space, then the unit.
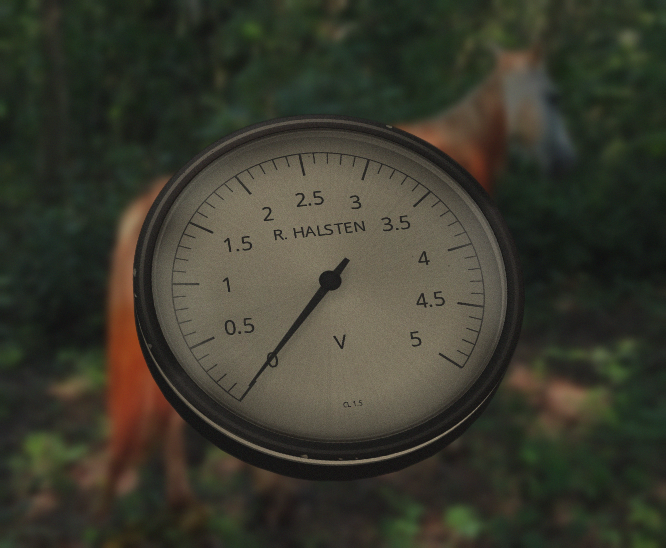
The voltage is 0; V
